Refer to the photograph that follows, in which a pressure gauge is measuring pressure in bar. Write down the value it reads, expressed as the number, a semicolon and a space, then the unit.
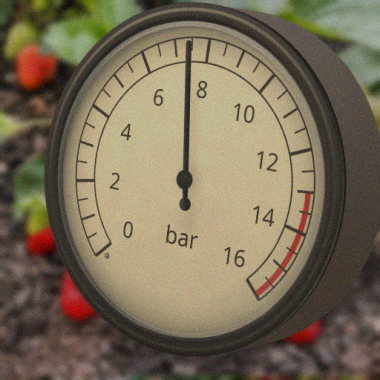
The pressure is 7.5; bar
